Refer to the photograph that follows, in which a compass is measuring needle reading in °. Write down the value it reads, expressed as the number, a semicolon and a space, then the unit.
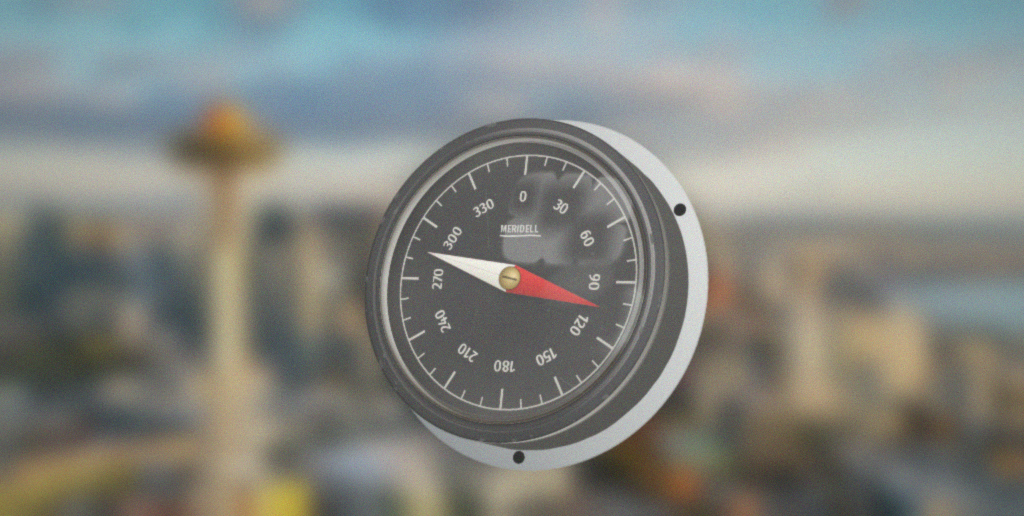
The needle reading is 105; °
